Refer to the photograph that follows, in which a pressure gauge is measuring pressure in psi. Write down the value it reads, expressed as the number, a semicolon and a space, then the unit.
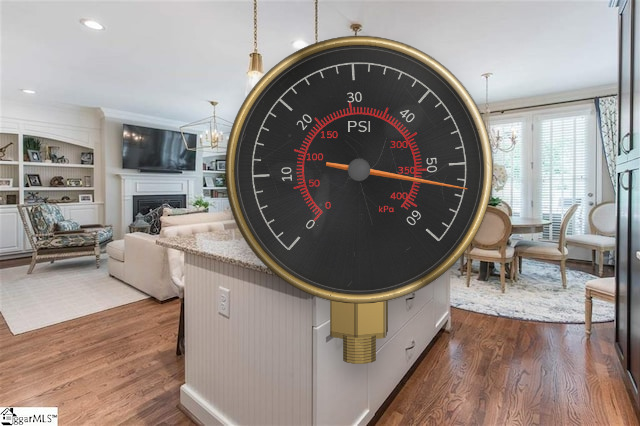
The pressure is 53; psi
